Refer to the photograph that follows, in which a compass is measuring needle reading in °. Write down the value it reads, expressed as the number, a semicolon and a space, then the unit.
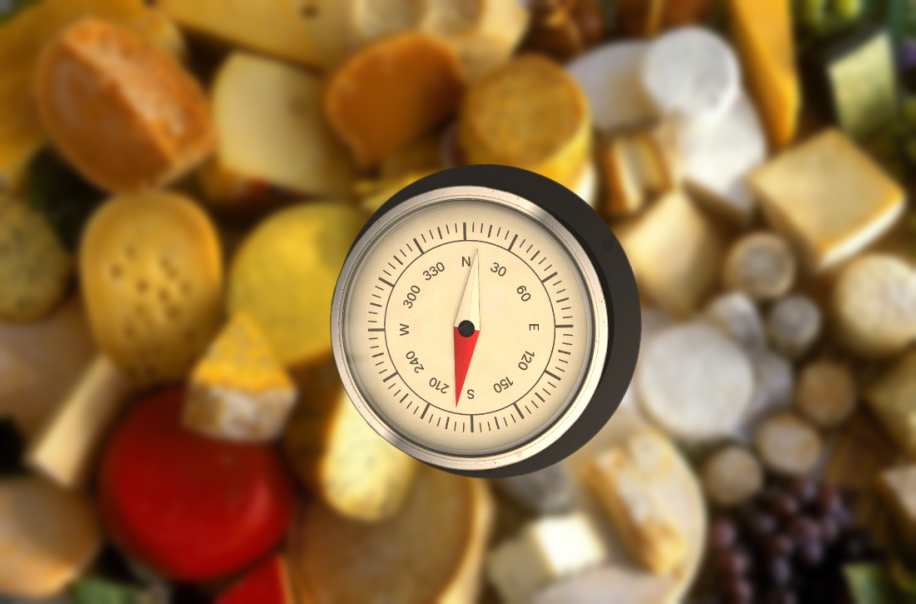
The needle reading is 190; °
